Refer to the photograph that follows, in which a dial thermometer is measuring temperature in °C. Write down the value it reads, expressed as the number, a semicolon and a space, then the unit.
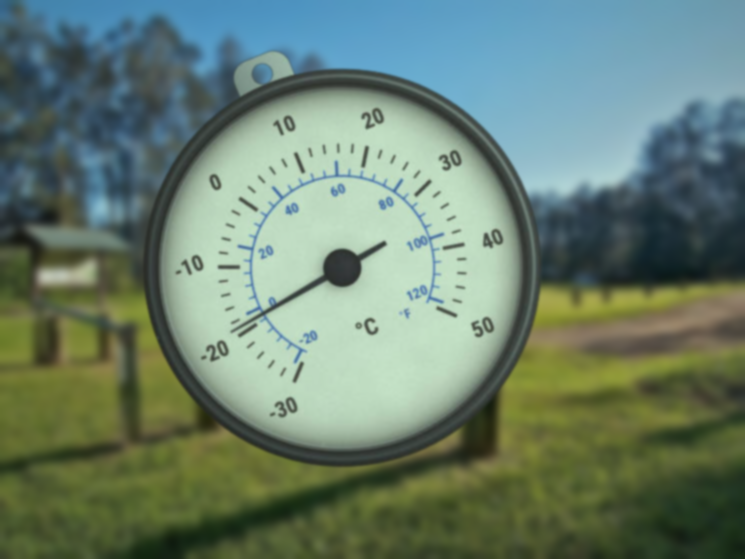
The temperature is -19; °C
